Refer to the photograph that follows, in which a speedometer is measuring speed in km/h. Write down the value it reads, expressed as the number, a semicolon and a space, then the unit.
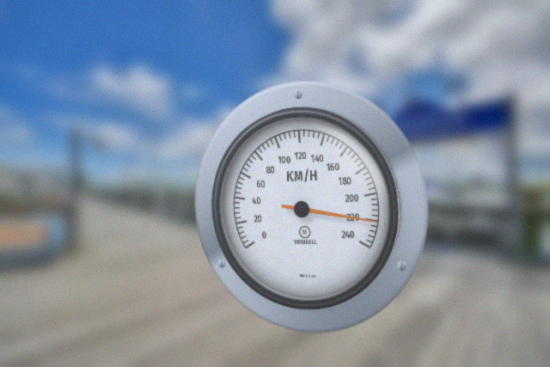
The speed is 220; km/h
